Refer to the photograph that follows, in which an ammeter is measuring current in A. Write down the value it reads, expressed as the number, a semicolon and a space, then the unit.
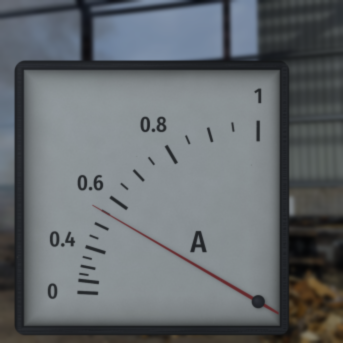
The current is 0.55; A
